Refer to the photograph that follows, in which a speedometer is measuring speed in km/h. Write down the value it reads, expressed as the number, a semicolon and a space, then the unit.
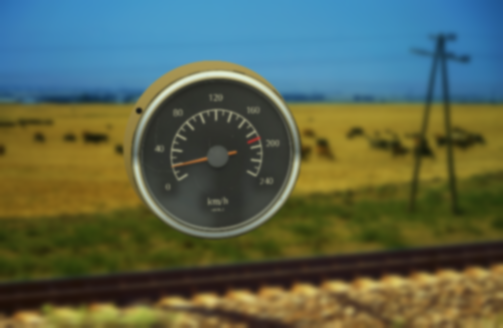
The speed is 20; km/h
